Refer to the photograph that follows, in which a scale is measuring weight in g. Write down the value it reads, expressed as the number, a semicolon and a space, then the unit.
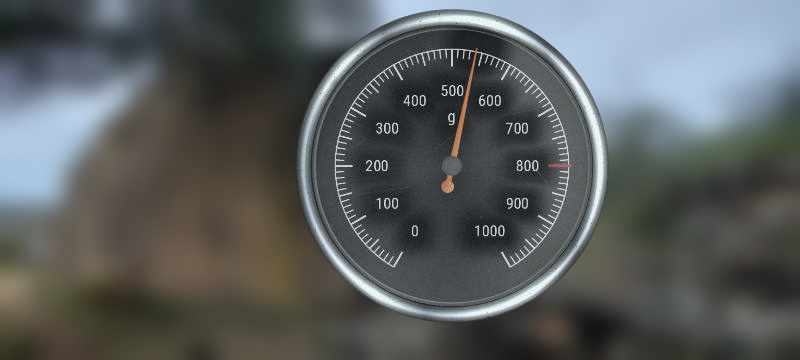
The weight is 540; g
